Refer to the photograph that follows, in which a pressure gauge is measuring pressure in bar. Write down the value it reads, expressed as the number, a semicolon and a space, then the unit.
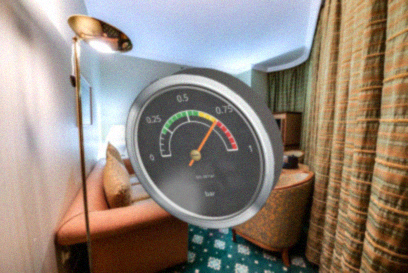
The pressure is 0.75; bar
